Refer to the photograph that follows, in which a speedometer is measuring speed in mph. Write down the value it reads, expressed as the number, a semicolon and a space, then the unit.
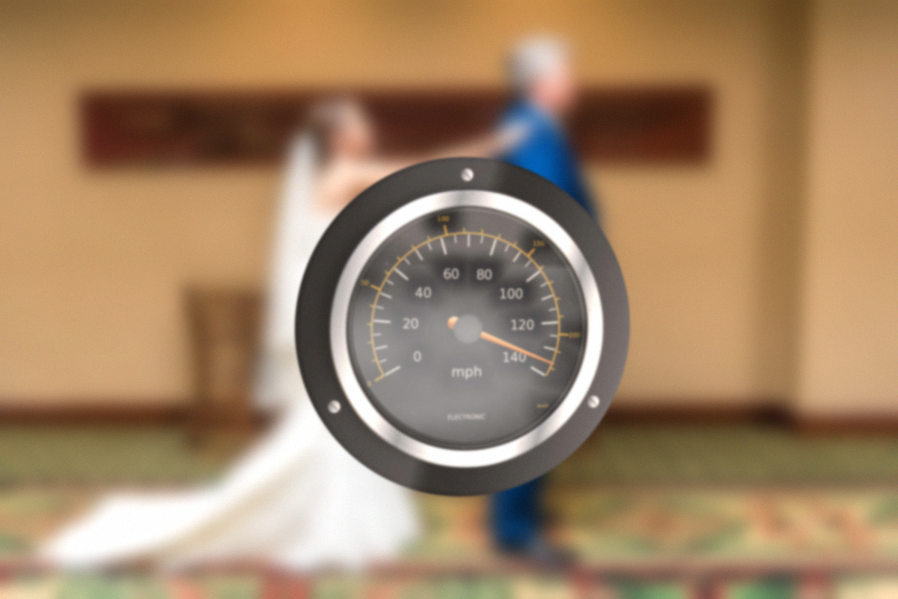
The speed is 135; mph
